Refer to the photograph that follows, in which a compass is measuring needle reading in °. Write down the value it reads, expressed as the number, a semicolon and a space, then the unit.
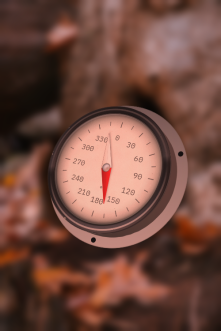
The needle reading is 165; °
